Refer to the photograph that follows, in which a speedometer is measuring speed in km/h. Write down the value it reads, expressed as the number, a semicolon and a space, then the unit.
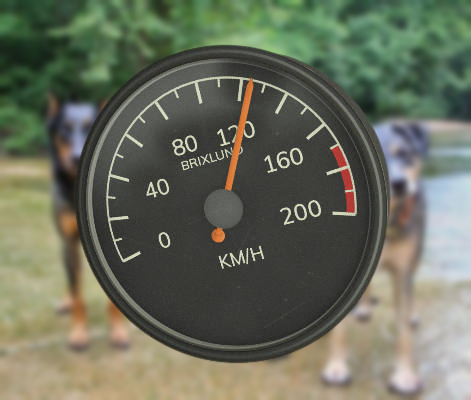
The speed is 125; km/h
